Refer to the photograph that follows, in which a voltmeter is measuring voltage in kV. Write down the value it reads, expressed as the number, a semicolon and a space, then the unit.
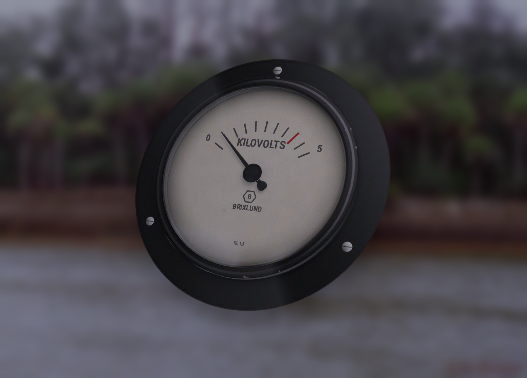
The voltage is 0.5; kV
